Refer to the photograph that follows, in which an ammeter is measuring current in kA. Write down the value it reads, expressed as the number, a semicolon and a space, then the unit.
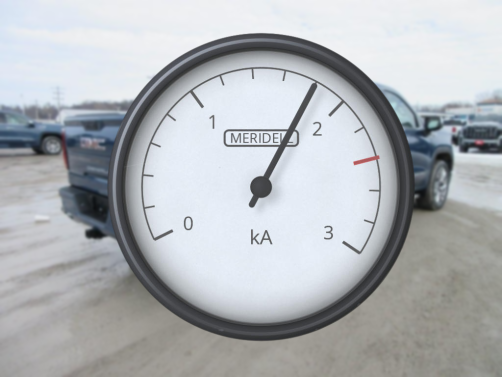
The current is 1.8; kA
